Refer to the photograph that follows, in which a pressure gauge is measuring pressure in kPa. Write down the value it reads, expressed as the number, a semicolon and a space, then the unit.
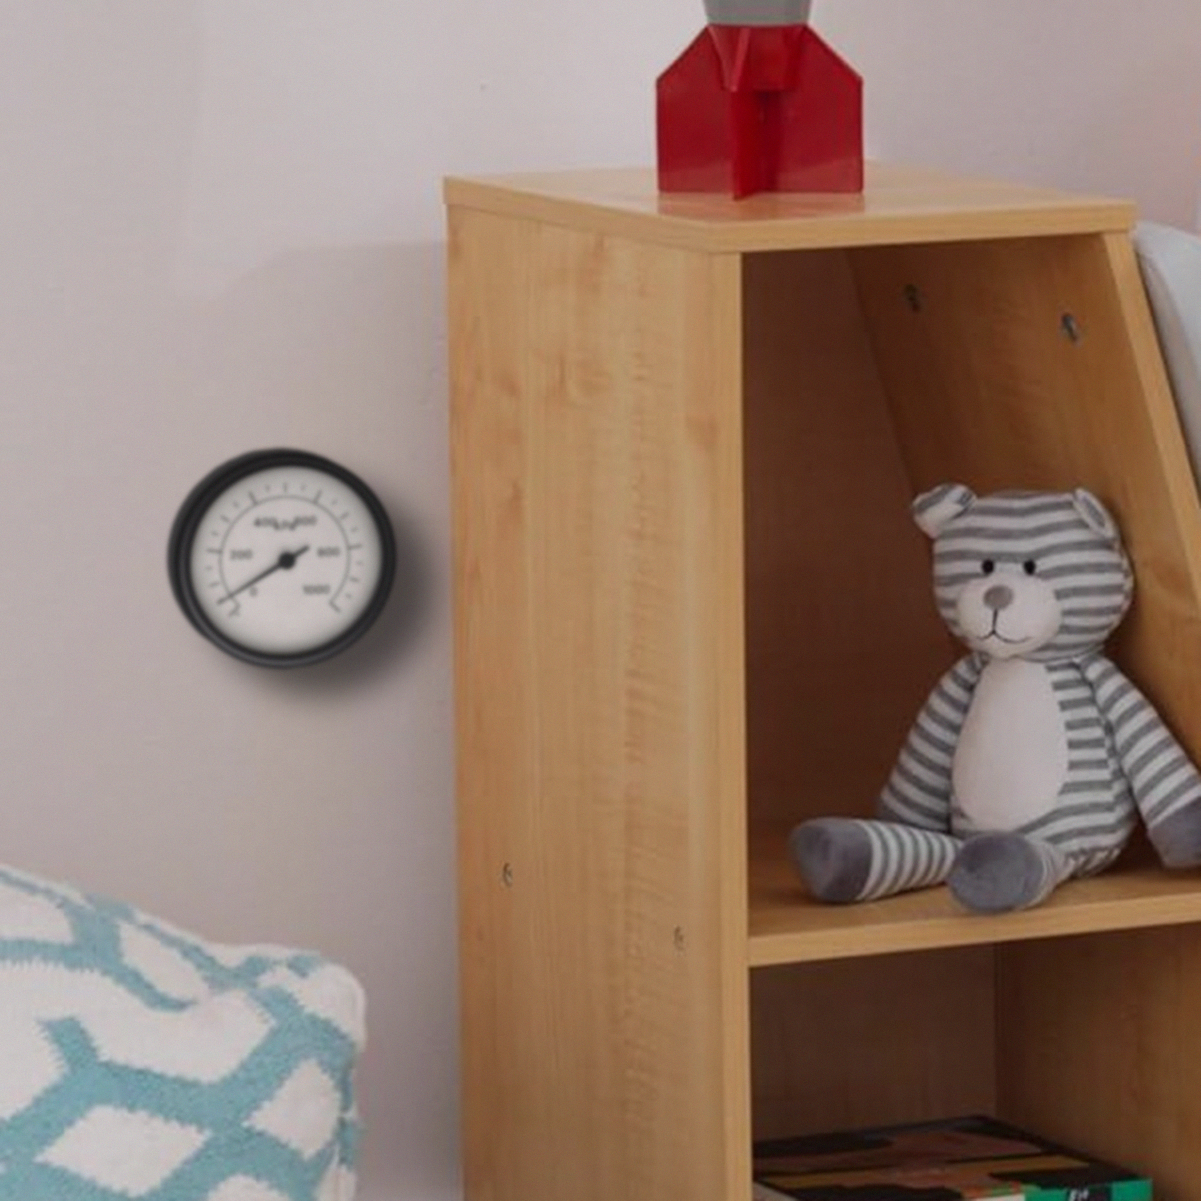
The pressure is 50; kPa
